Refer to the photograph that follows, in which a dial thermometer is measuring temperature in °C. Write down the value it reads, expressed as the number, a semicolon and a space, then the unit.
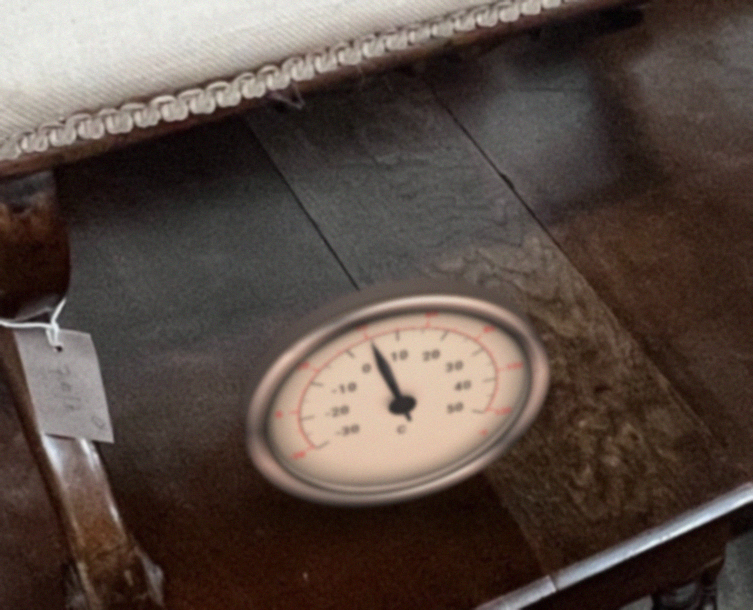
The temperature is 5; °C
